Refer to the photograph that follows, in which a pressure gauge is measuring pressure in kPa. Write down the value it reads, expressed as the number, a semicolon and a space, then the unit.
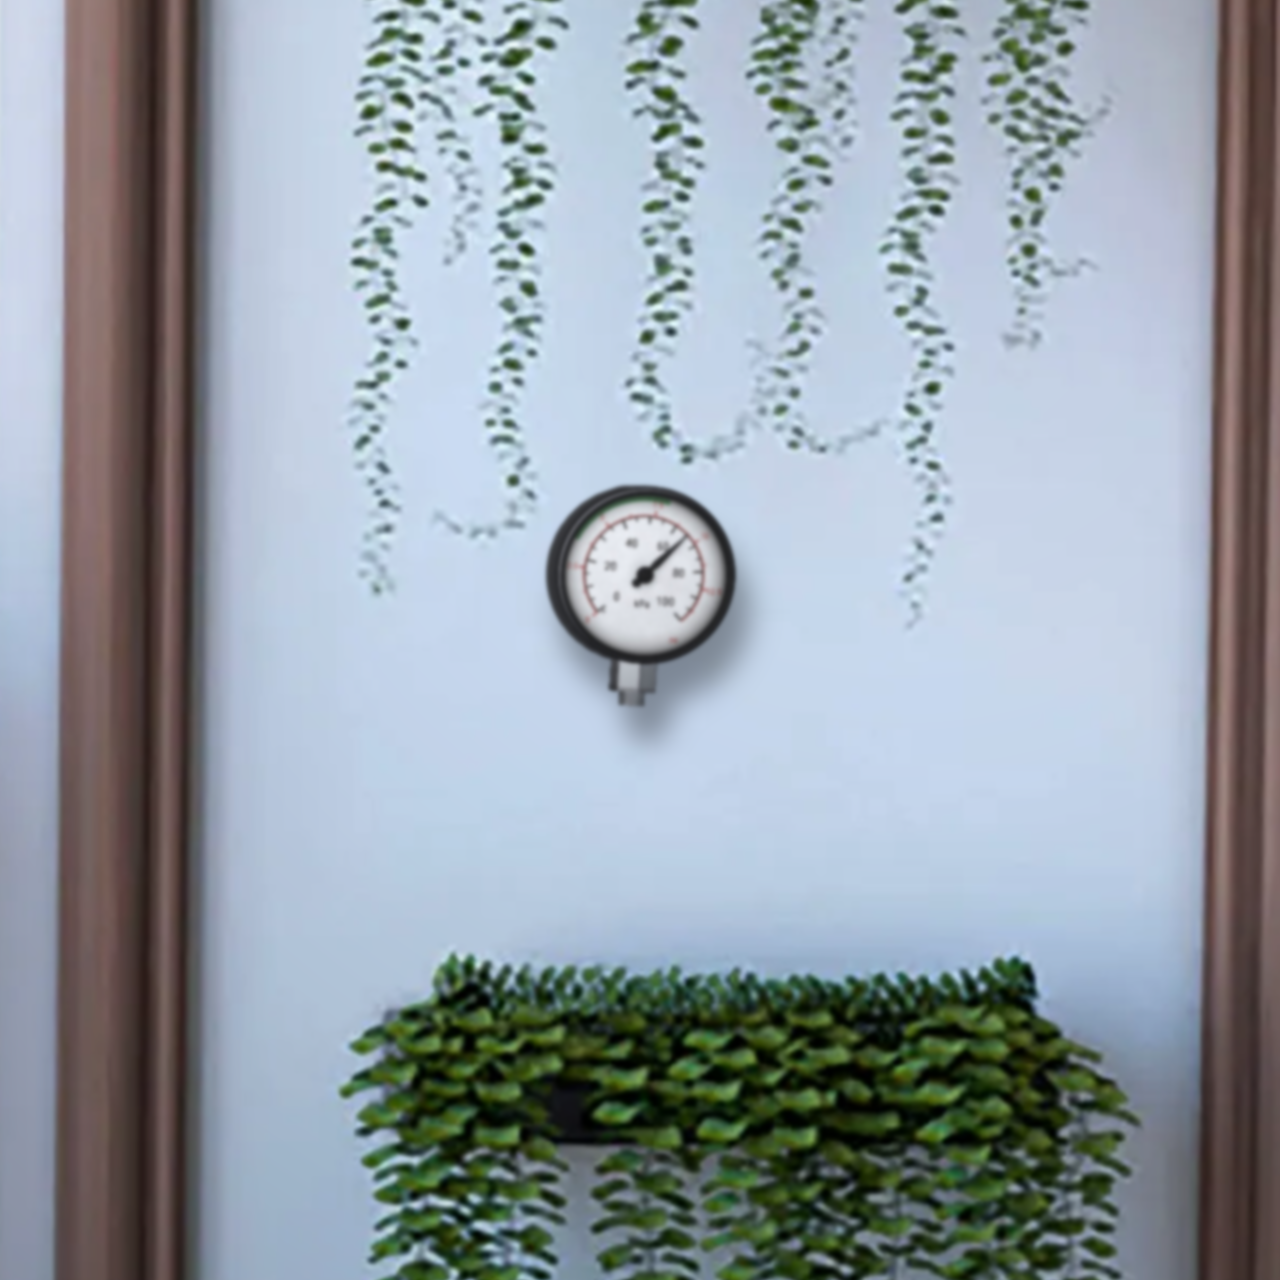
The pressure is 65; kPa
